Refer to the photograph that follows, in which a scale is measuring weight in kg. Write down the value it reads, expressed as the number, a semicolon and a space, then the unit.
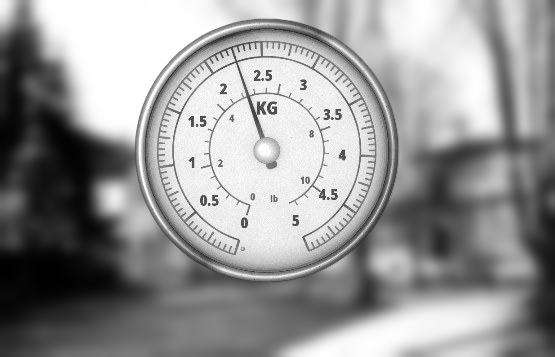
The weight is 2.25; kg
